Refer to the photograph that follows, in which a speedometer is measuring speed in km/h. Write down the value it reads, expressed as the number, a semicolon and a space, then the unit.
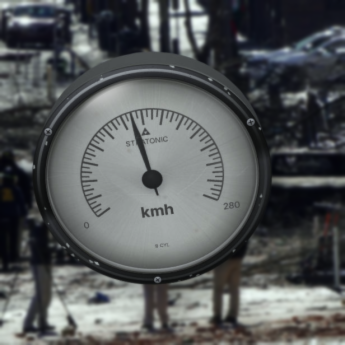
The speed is 130; km/h
